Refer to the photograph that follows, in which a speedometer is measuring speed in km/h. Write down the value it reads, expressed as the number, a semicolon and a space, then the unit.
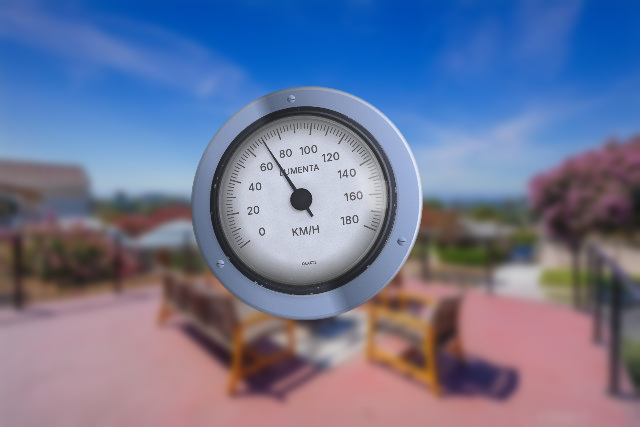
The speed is 70; km/h
